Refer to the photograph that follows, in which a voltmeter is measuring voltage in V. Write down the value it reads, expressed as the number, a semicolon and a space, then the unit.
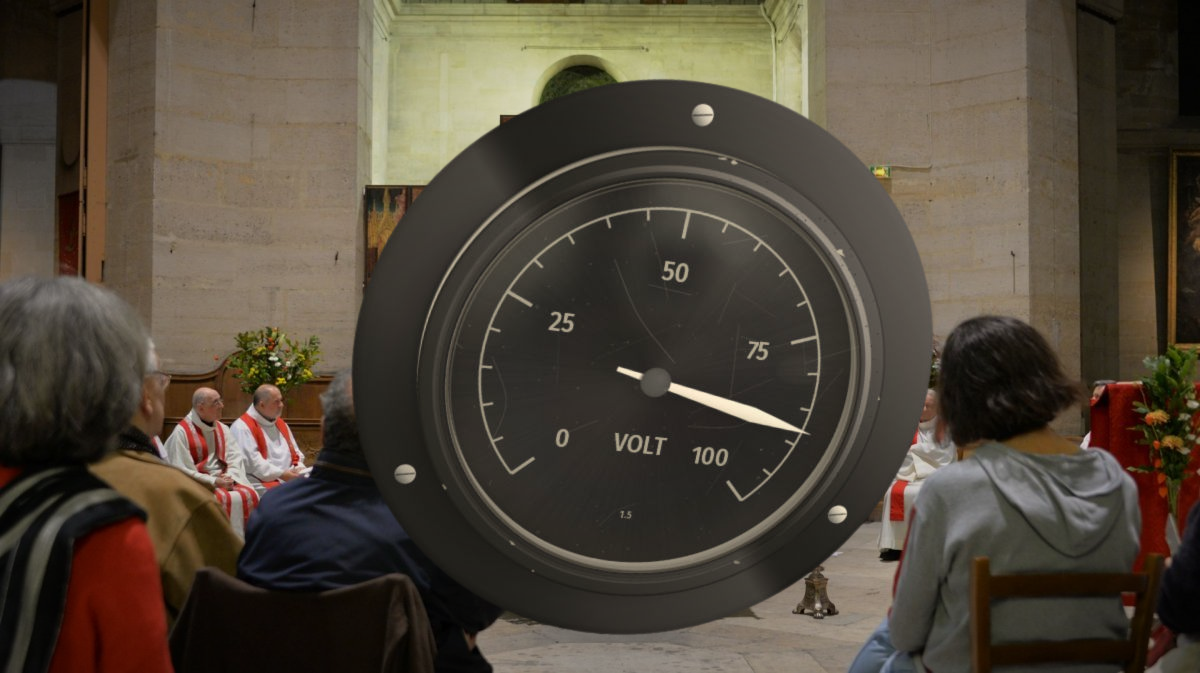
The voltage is 87.5; V
